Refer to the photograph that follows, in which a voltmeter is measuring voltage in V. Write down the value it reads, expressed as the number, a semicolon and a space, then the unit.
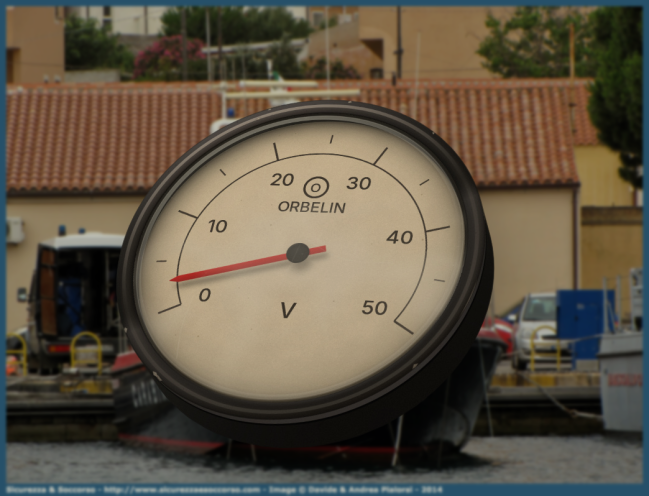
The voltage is 2.5; V
